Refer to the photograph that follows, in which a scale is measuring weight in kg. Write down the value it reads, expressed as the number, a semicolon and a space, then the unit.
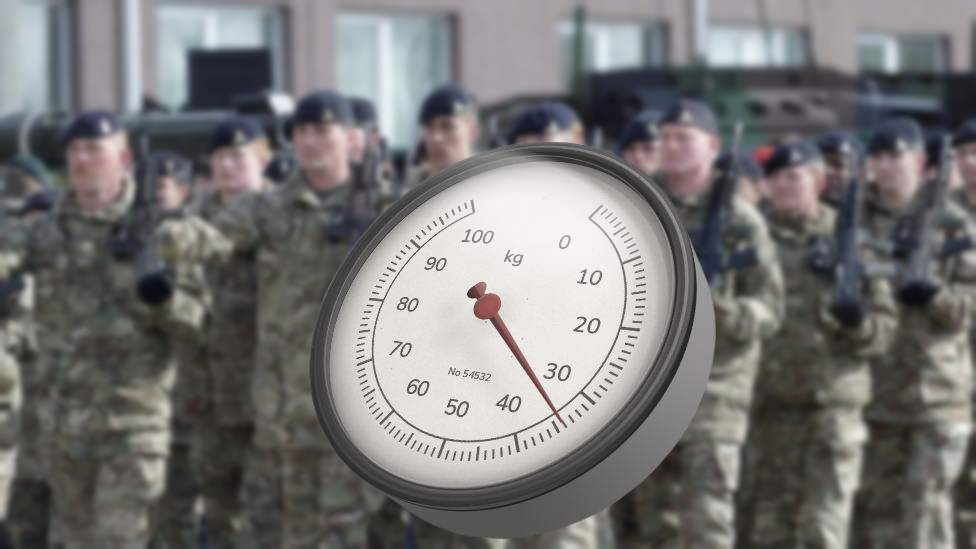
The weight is 34; kg
